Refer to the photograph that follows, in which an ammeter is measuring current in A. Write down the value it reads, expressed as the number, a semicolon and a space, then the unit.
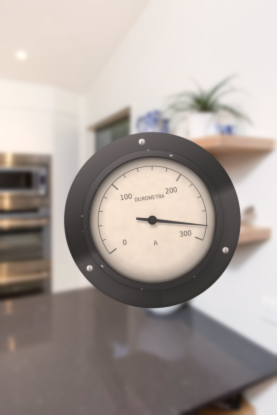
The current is 280; A
